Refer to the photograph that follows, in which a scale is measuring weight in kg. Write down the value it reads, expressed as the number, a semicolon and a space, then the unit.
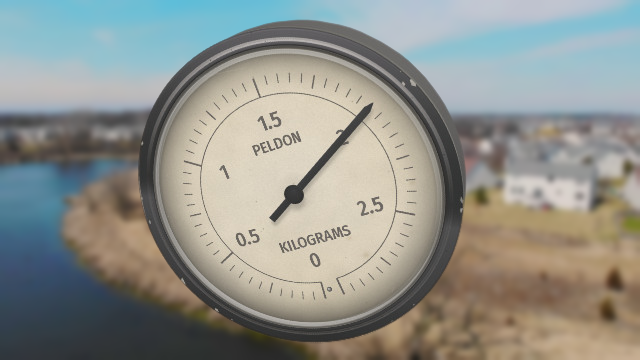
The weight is 2; kg
